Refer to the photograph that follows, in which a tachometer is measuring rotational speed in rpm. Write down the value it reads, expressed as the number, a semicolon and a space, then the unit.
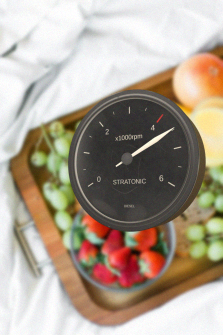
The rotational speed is 4500; rpm
